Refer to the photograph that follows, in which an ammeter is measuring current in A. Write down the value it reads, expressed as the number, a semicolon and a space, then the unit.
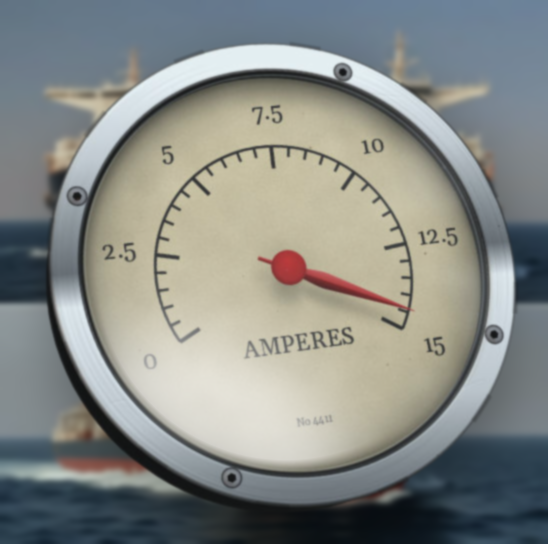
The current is 14.5; A
